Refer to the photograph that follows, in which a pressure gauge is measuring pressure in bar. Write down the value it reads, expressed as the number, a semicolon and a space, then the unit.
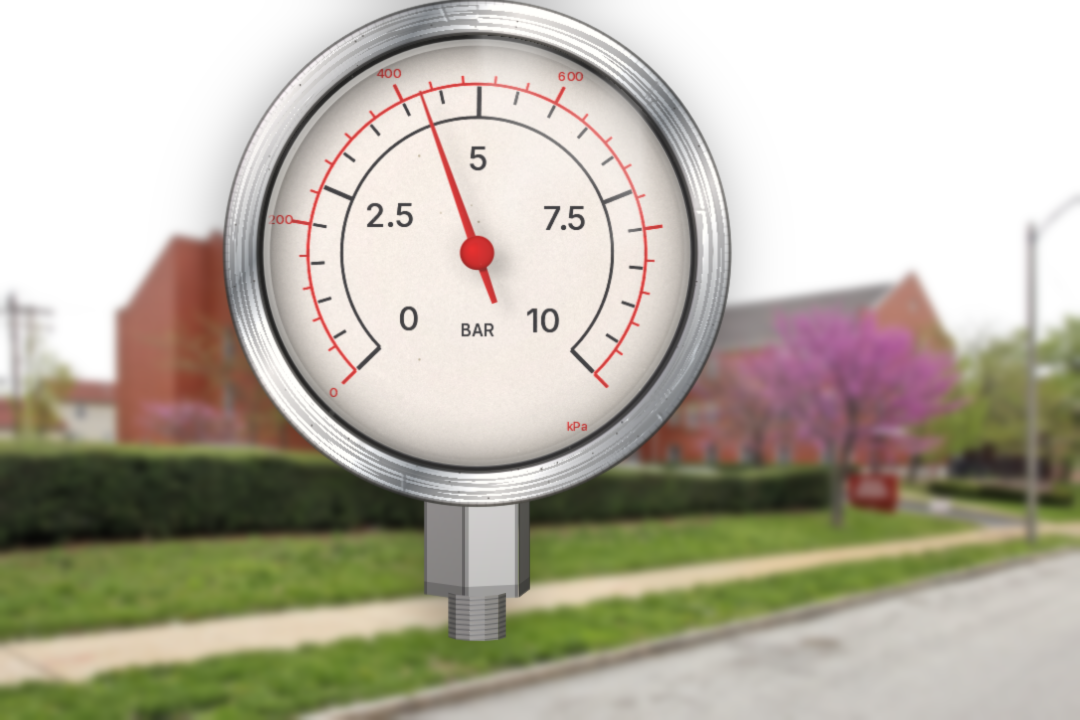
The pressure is 4.25; bar
